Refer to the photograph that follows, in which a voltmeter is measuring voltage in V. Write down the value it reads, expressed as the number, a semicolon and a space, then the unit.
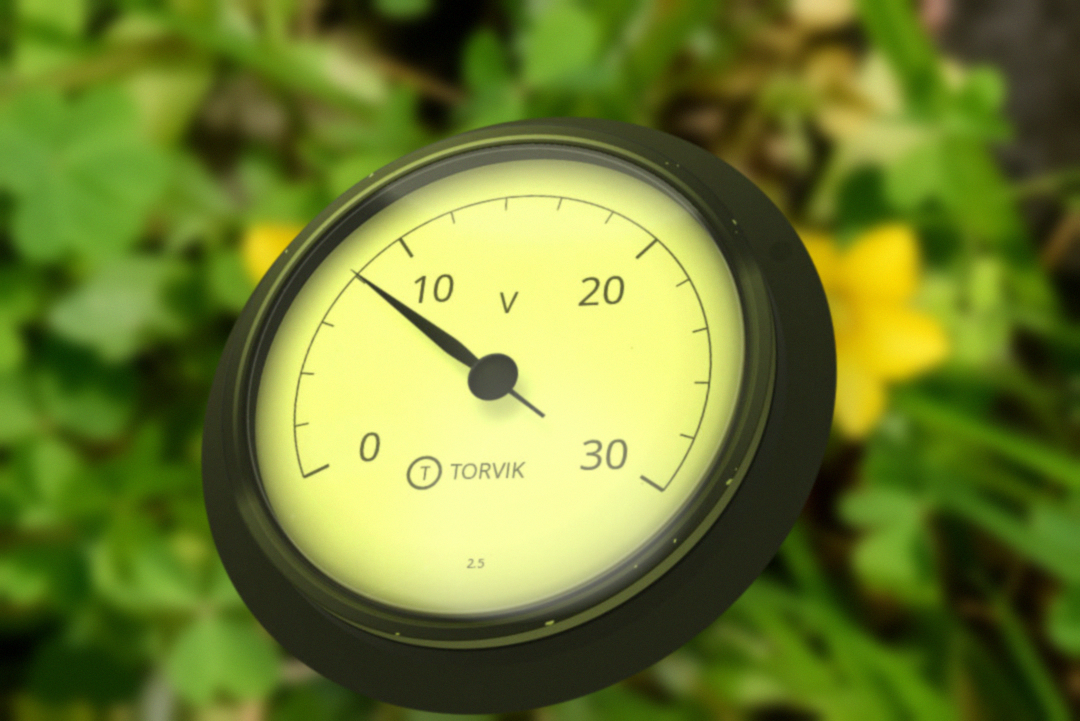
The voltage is 8; V
